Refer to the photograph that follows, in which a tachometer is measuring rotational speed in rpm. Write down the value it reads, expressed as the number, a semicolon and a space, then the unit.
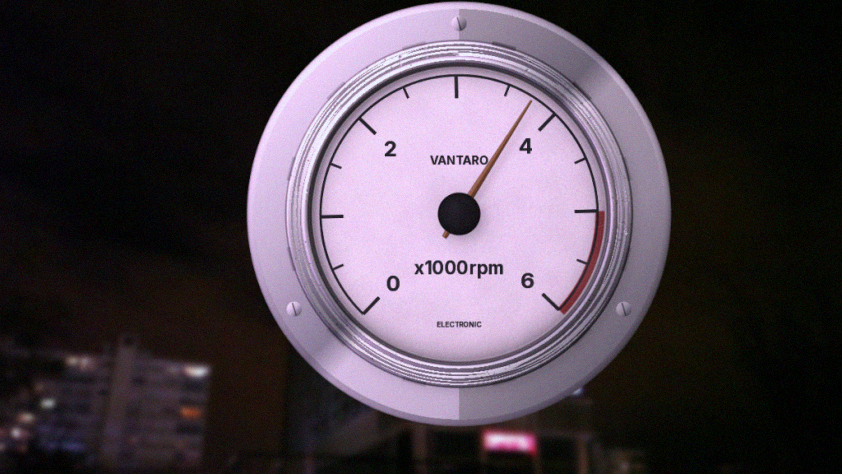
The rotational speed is 3750; rpm
